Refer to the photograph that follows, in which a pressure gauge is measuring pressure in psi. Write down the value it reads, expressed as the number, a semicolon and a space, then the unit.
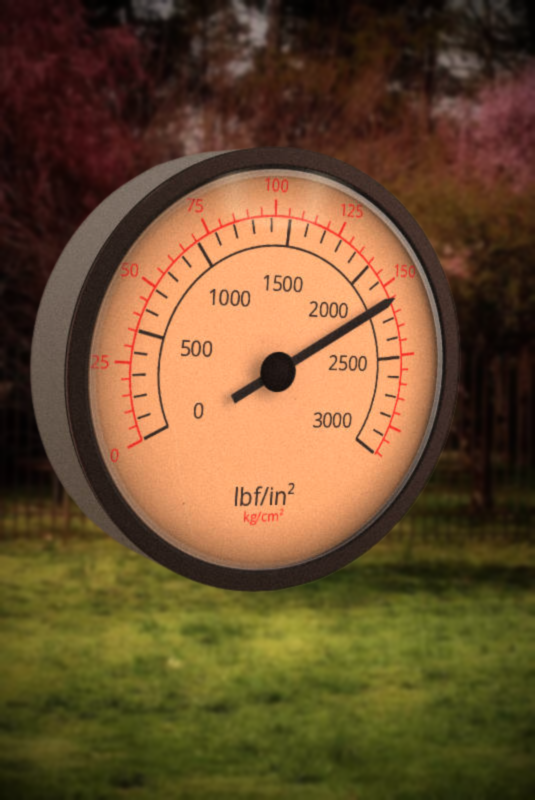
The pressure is 2200; psi
